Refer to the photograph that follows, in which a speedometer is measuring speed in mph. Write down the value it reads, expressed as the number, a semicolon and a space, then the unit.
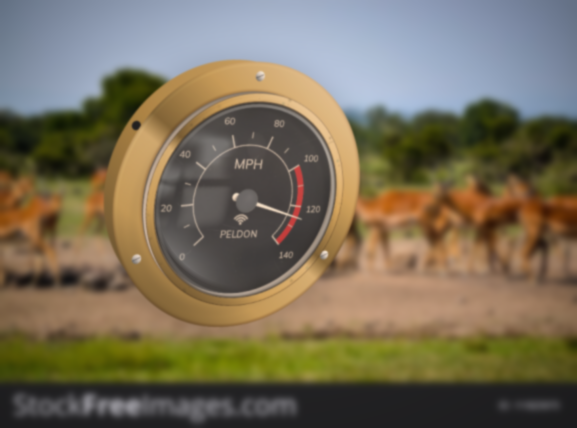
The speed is 125; mph
